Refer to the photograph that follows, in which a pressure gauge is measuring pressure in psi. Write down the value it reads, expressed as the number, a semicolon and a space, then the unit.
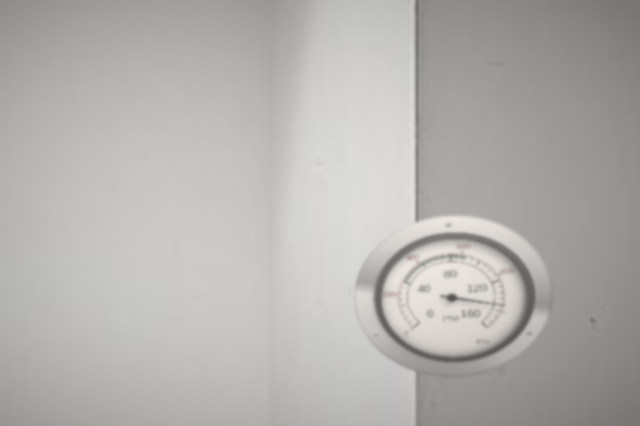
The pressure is 140; psi
